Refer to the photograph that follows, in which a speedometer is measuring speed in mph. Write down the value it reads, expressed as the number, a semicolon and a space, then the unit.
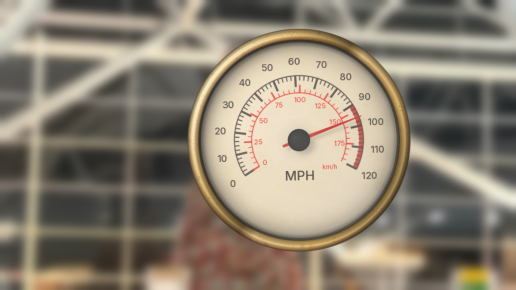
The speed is 96; mph
